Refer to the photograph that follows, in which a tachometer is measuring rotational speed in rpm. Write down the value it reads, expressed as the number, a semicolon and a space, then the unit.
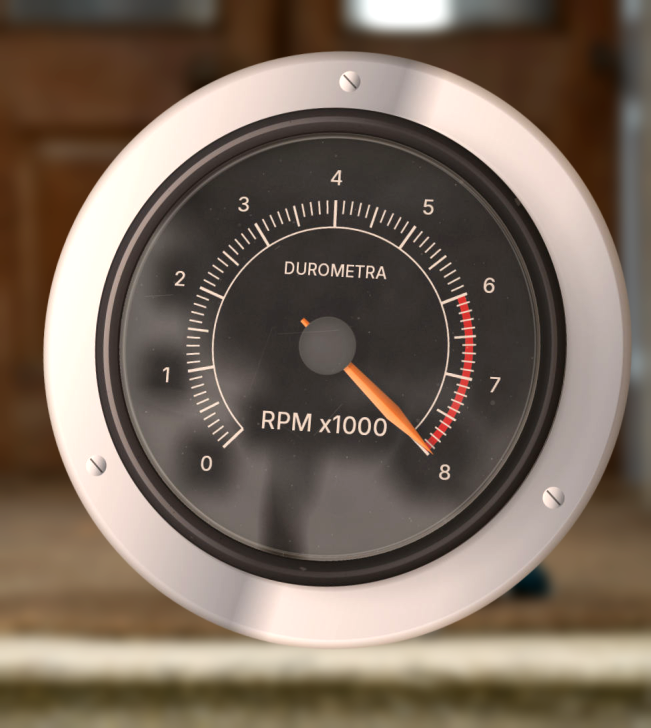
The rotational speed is 7950; rpm
